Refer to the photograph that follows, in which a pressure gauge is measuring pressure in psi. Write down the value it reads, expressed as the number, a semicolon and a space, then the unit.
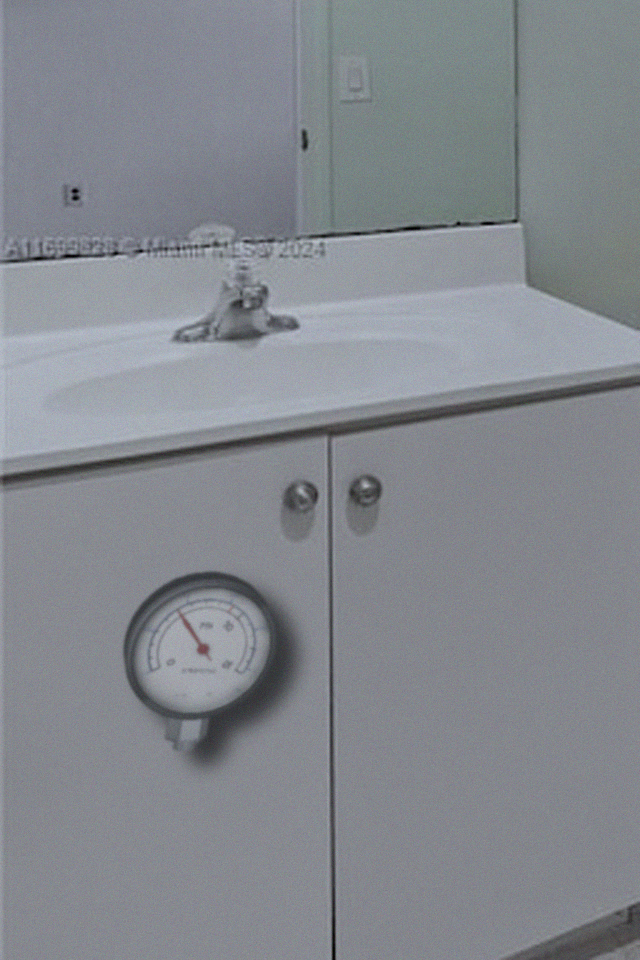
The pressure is 5; psi
